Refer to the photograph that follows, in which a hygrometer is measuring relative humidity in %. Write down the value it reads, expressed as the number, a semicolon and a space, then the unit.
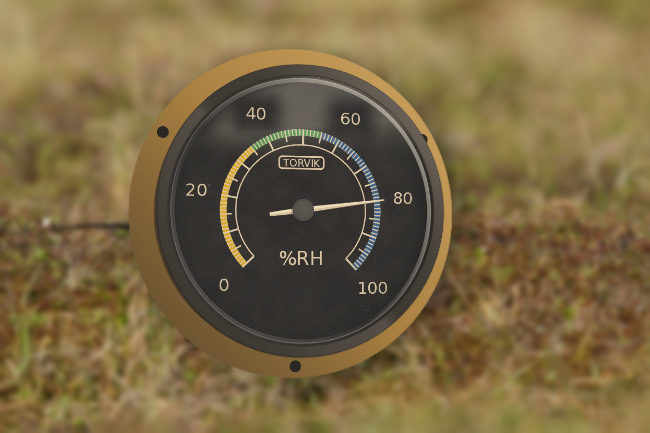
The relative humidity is 80; %
